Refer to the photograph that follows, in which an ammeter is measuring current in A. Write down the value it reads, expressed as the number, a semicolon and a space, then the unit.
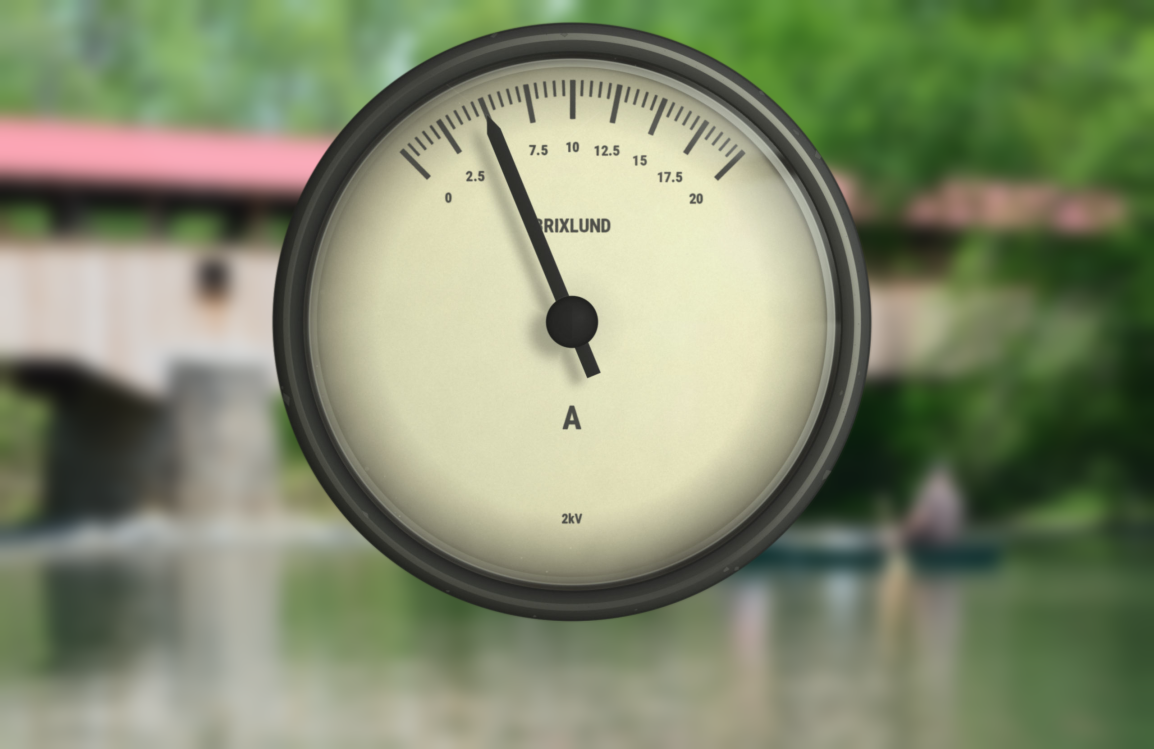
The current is 5; A
